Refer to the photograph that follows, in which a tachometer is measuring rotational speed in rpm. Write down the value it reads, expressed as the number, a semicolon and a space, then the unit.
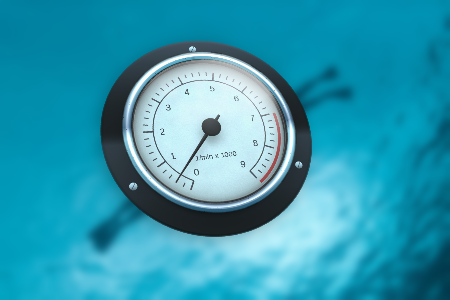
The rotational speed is 400; rpm
